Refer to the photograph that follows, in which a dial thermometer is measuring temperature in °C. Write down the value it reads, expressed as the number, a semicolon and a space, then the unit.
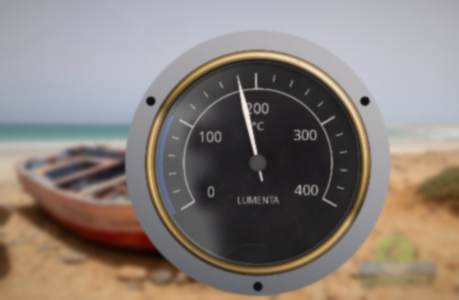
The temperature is 180; °C
